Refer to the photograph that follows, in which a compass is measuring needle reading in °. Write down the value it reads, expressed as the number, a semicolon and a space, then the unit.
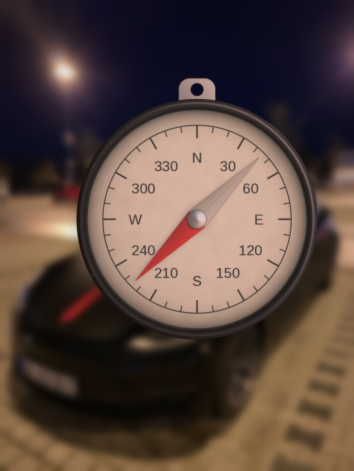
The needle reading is 225; °
